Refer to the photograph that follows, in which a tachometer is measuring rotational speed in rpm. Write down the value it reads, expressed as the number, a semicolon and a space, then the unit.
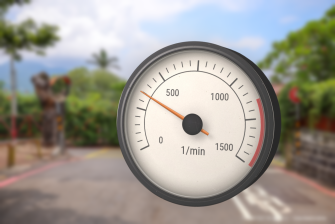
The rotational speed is 350; rpm
